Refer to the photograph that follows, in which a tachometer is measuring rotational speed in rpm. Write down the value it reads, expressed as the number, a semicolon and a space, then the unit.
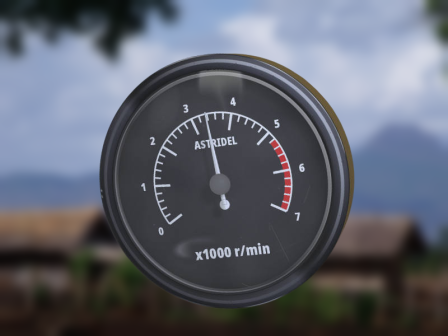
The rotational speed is 3400; rpm
